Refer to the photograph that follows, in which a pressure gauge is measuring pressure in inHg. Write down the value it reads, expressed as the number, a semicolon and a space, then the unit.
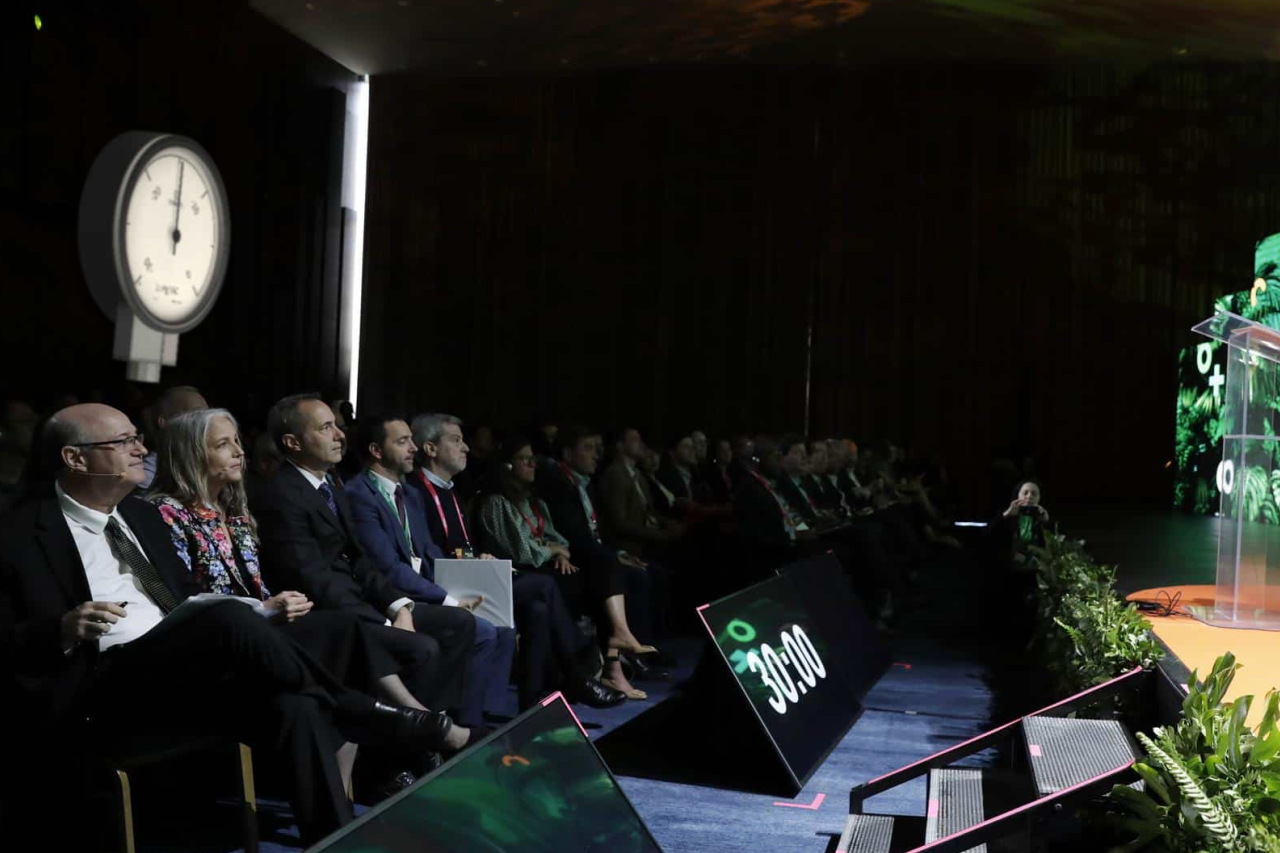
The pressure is -15; inHg
